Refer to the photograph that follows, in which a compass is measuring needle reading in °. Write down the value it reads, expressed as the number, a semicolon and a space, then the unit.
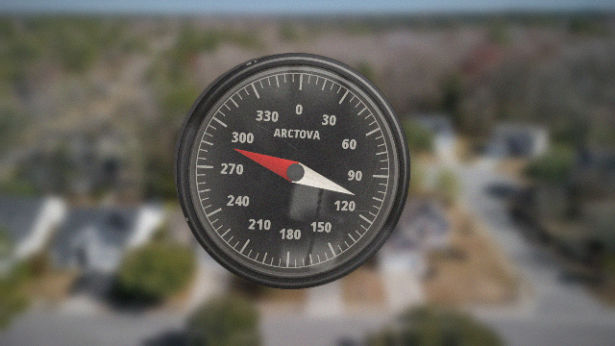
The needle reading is 287.5; °
